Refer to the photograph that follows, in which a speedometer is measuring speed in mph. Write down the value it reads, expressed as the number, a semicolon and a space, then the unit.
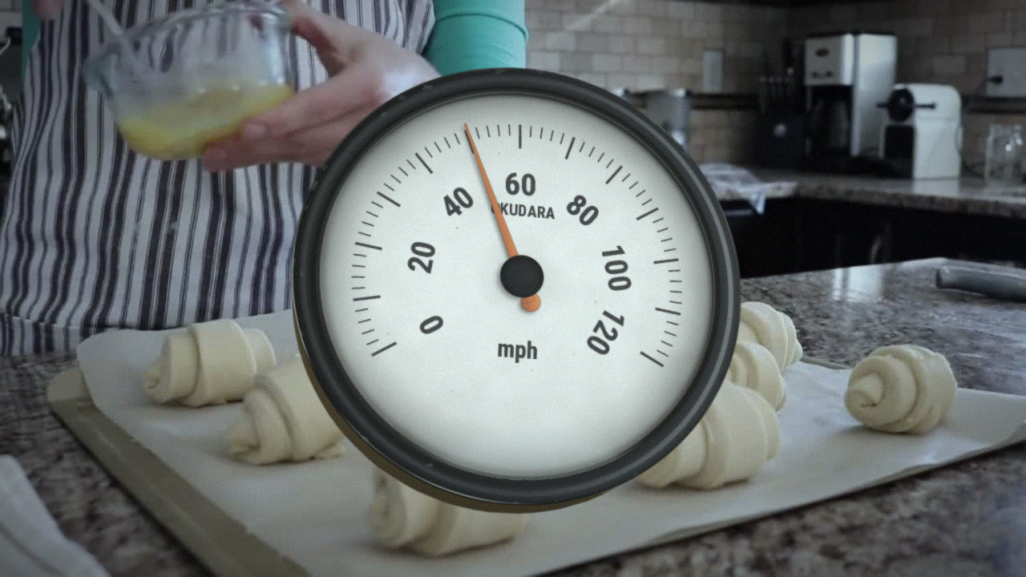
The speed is 50; mph
